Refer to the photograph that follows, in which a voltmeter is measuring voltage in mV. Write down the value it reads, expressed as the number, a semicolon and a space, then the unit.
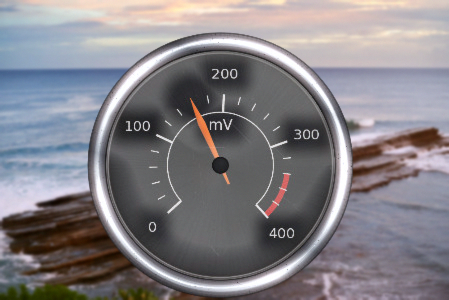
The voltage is 160; mV
